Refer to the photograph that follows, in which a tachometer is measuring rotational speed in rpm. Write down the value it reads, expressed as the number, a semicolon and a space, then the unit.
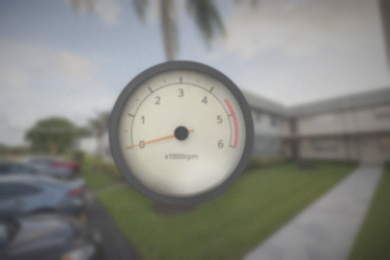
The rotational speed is 0; rpm
